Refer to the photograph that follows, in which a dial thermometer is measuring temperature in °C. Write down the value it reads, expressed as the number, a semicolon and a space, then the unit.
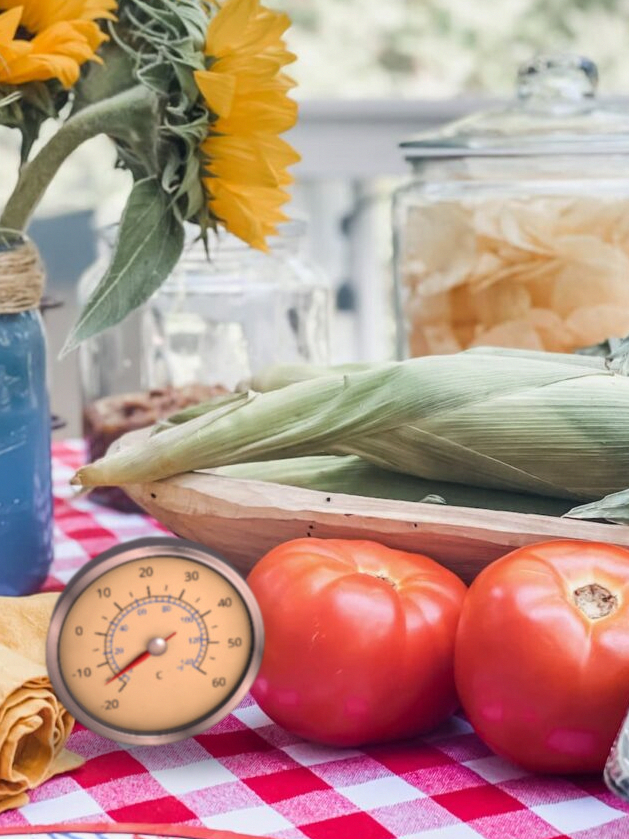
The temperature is -15; °C
